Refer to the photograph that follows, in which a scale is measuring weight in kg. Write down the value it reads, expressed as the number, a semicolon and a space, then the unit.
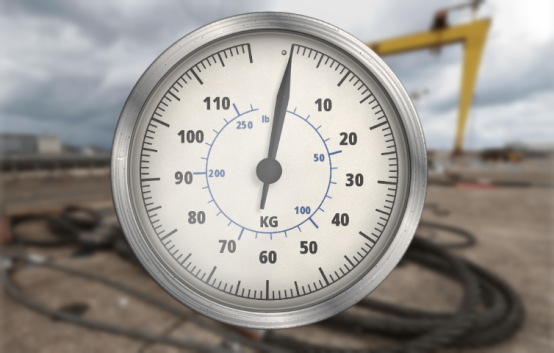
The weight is 0; kg
